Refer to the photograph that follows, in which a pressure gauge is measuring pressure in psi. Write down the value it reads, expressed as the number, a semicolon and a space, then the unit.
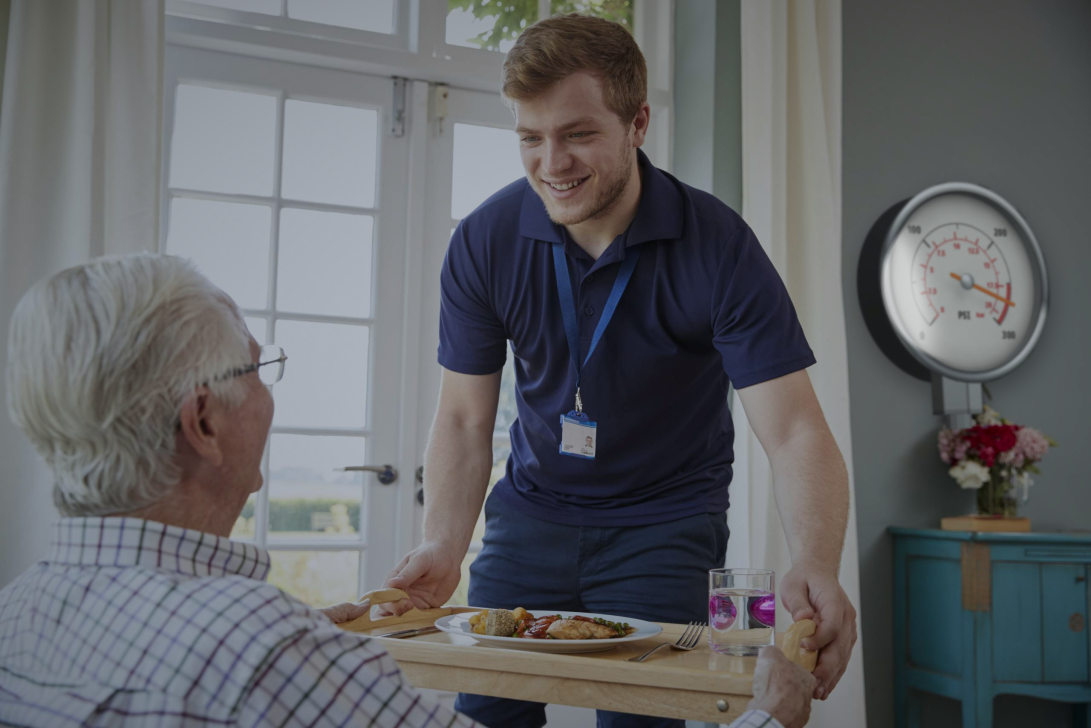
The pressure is 275; psi
